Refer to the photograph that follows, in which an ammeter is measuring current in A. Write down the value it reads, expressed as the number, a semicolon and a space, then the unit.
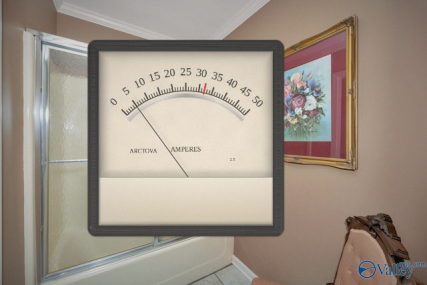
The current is 5; A
